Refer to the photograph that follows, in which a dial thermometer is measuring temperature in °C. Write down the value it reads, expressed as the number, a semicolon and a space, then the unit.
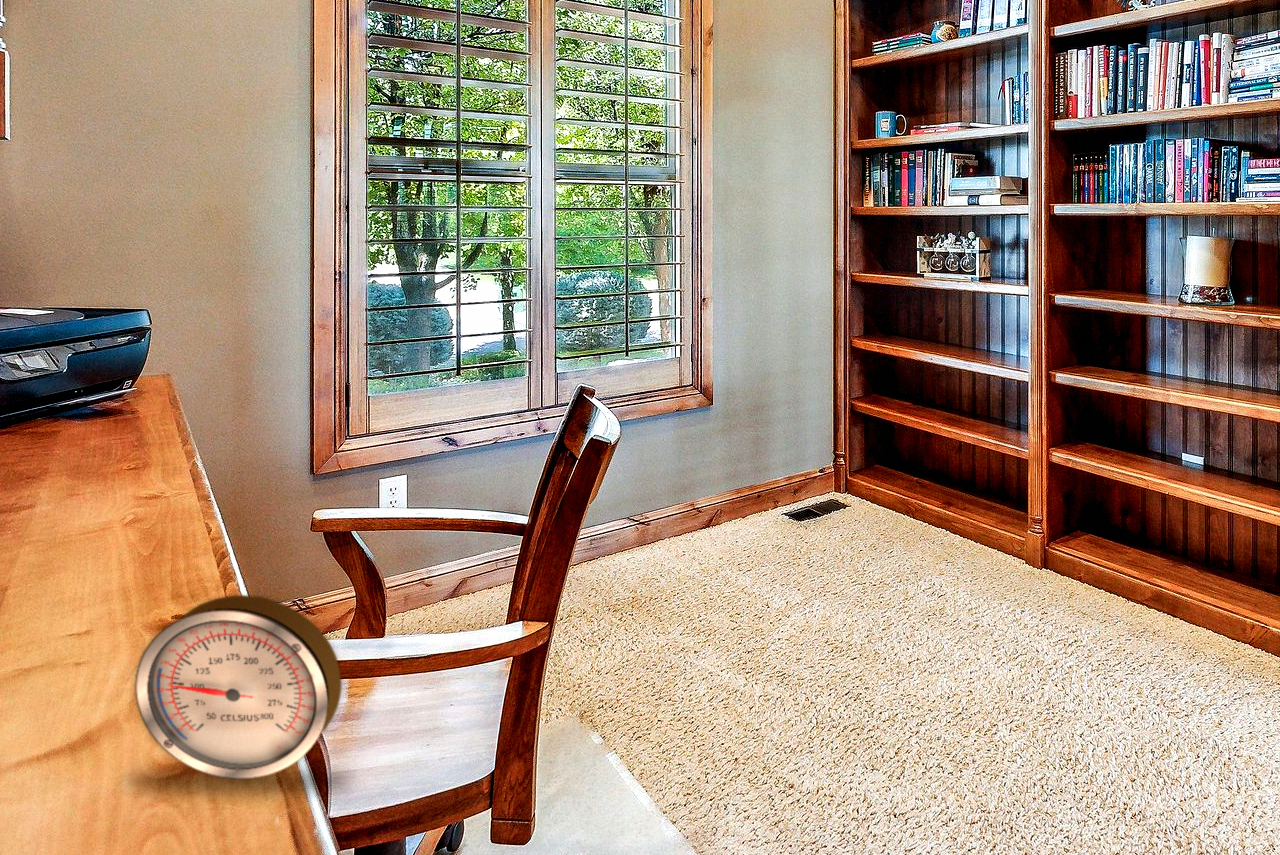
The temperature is 100; °C
